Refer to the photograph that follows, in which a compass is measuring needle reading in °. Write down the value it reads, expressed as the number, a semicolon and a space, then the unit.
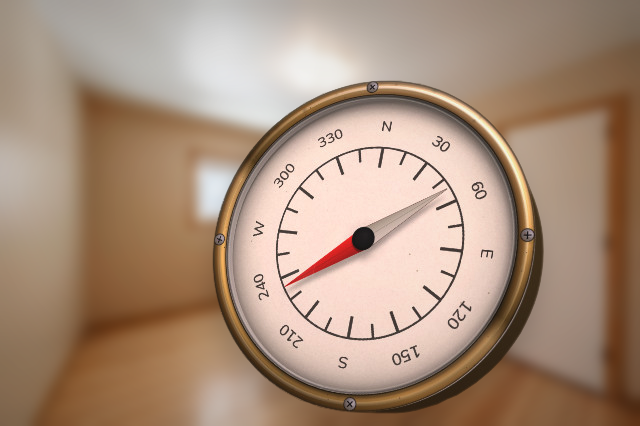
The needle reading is 232.5; °
